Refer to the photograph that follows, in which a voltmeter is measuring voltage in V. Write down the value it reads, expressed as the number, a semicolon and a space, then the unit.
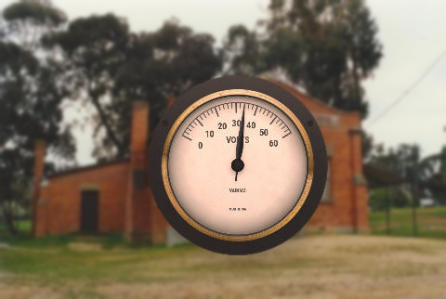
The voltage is 34; V
